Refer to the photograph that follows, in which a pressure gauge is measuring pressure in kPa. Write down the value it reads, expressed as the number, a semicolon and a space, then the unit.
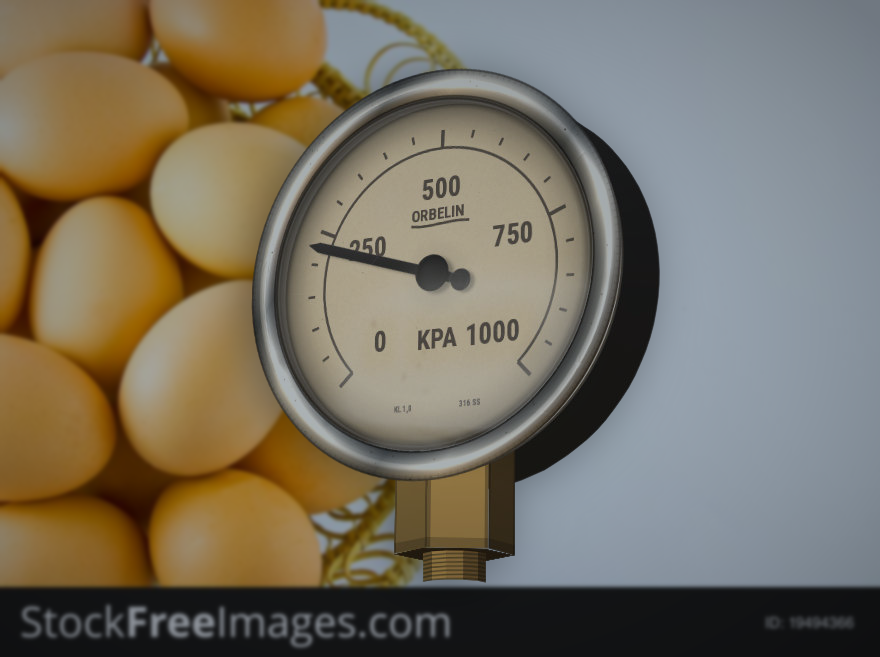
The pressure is 225; kPa
